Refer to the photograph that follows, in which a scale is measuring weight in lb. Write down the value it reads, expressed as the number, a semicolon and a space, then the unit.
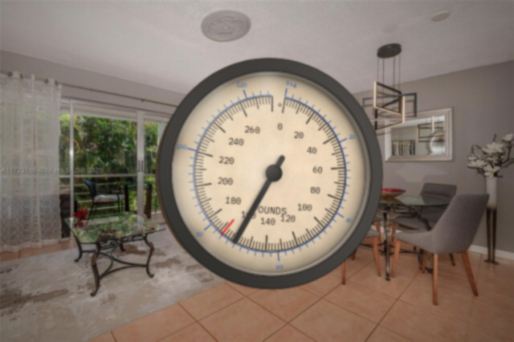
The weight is 160; lb
